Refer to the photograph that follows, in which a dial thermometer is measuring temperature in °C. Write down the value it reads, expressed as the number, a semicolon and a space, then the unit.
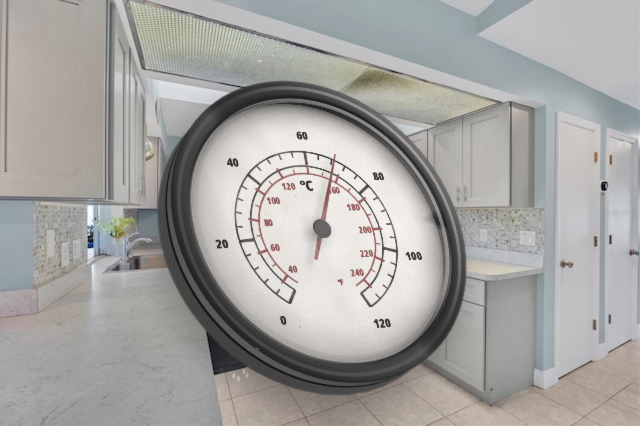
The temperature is 68; °C
